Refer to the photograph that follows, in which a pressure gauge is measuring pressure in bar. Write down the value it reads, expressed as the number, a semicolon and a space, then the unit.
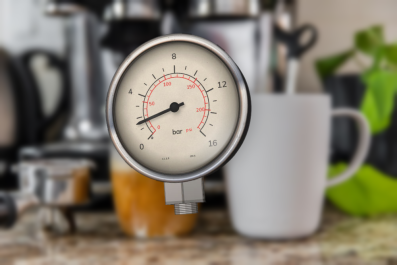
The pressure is 1.5; bar
